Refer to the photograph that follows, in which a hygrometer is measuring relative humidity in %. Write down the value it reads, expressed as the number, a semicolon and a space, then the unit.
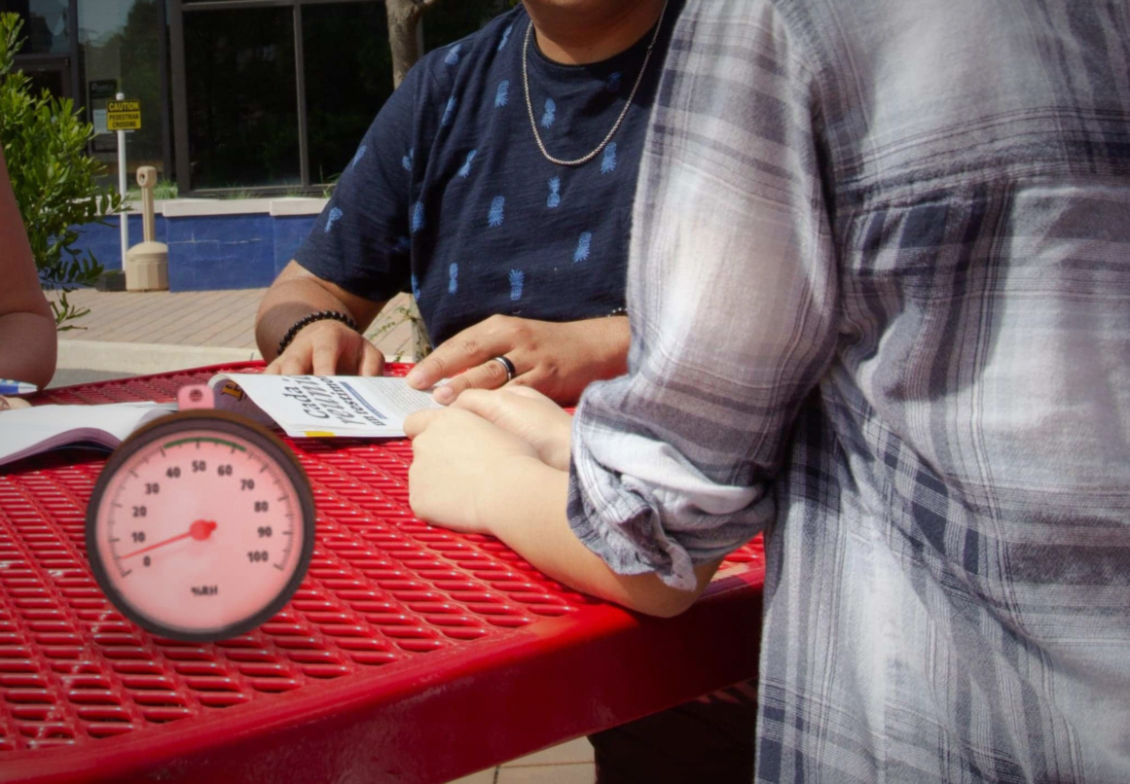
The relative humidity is 5; %
